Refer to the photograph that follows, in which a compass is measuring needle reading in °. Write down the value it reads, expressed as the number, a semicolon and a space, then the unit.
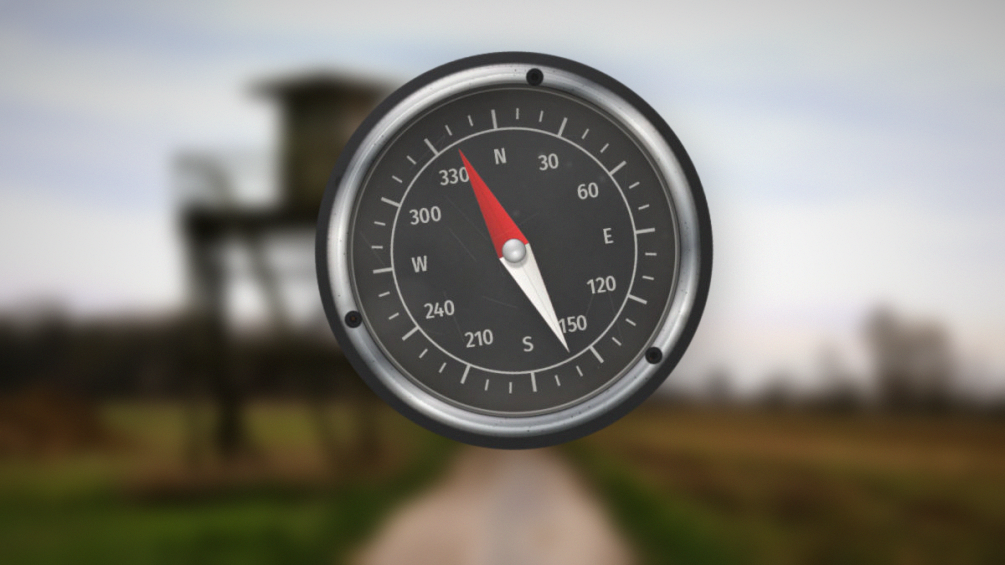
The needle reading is 340; °
